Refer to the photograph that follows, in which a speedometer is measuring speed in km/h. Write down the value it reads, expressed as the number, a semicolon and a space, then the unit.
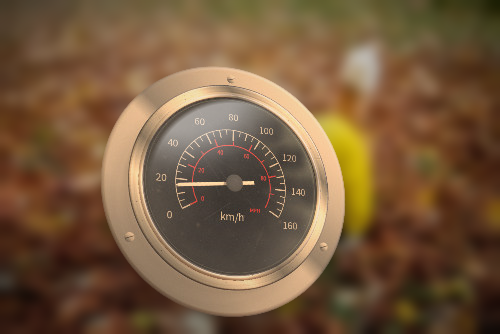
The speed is 15; km/h
